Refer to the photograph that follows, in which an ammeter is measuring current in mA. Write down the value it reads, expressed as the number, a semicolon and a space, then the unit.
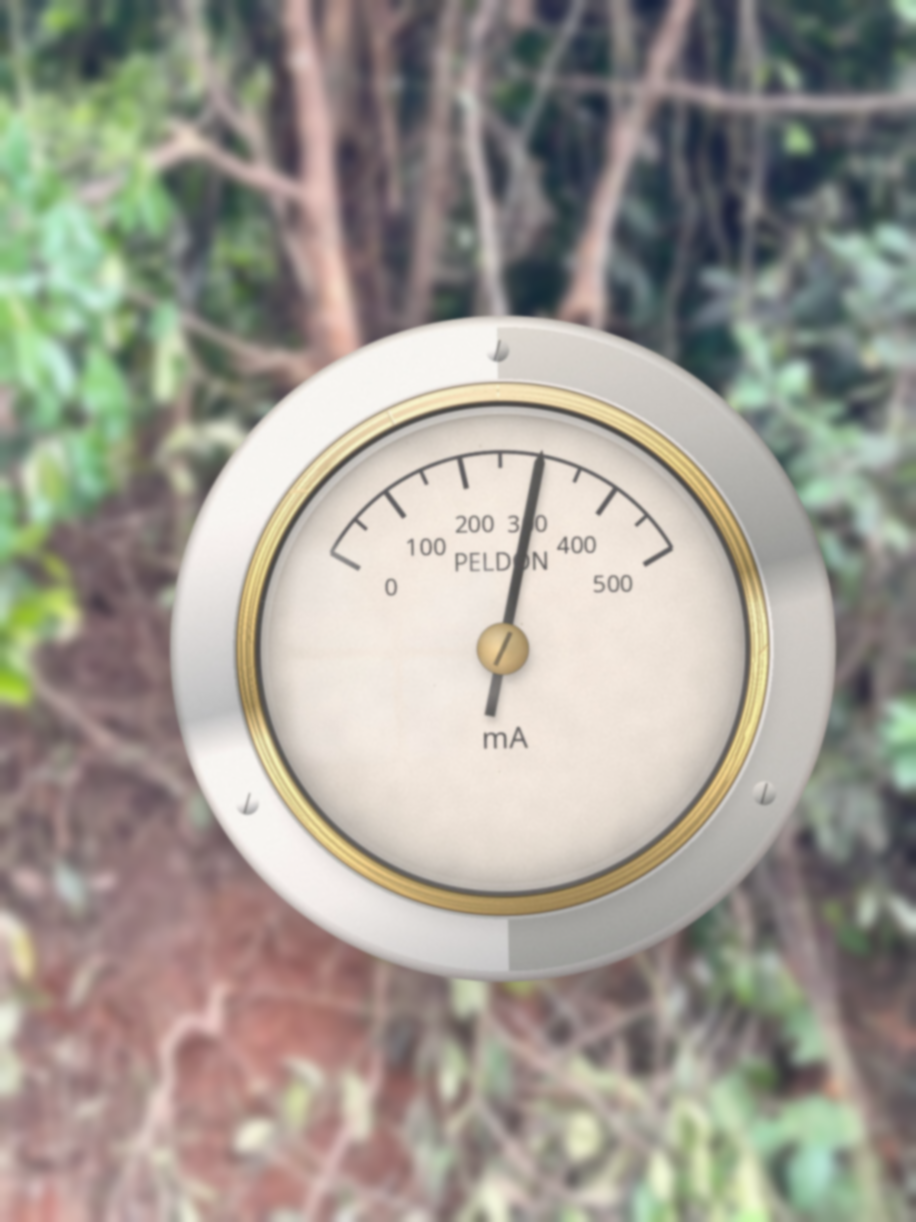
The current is 300; mA
